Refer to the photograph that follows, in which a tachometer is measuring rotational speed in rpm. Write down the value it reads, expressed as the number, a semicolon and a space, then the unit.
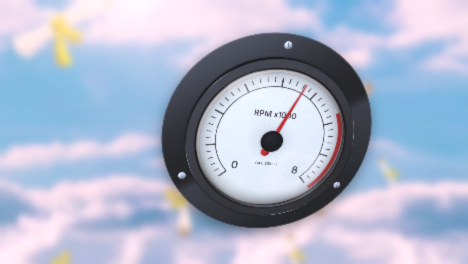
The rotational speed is 4600; rpm
